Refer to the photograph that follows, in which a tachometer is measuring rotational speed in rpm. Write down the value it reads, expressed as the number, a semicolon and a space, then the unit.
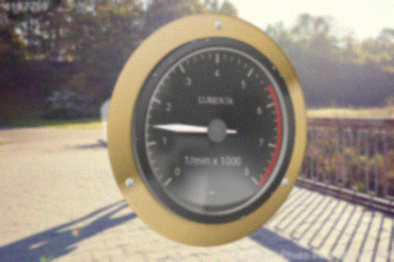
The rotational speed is 1400; rpm
